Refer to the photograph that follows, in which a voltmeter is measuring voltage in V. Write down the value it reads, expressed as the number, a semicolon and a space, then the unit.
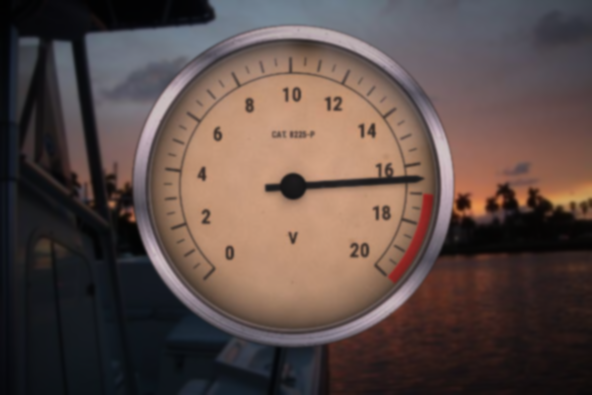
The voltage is 16.5; V
